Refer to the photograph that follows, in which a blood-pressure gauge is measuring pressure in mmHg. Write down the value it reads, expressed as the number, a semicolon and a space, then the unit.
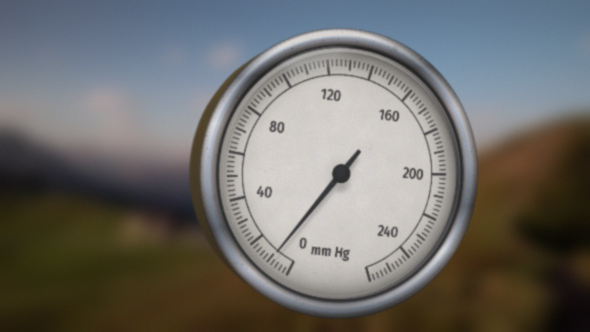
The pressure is 10; mmHg
